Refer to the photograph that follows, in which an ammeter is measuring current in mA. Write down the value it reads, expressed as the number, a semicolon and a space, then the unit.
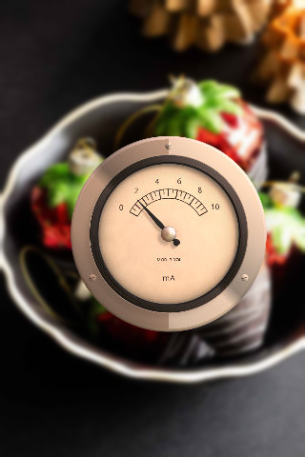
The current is 1.5; mA
